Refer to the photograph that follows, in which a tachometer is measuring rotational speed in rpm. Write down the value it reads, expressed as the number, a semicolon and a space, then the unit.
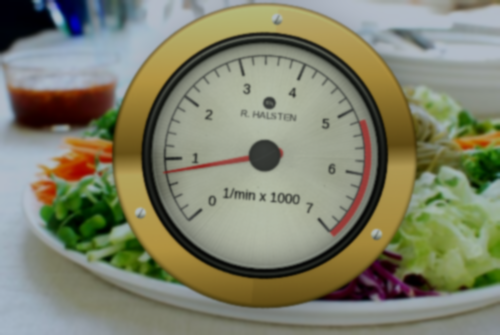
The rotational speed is 800; rpm
